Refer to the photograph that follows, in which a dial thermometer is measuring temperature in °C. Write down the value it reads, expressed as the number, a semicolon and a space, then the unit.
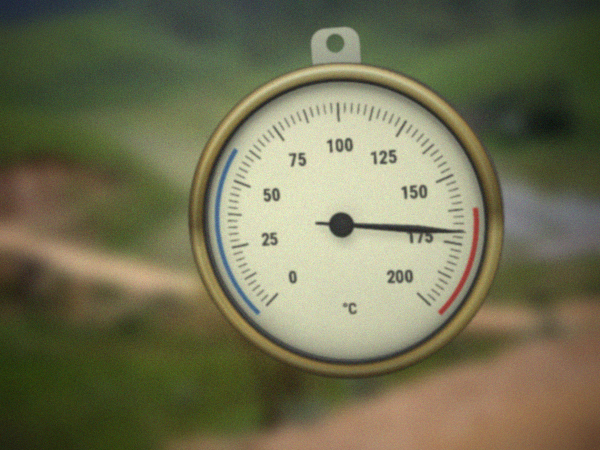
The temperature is 170; °C
